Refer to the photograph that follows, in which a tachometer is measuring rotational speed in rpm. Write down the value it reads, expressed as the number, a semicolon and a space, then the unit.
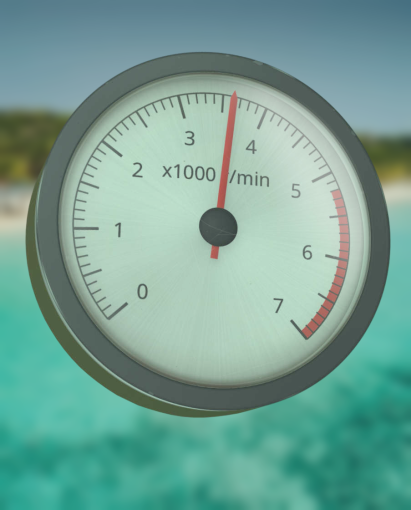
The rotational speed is 3600; rpm
